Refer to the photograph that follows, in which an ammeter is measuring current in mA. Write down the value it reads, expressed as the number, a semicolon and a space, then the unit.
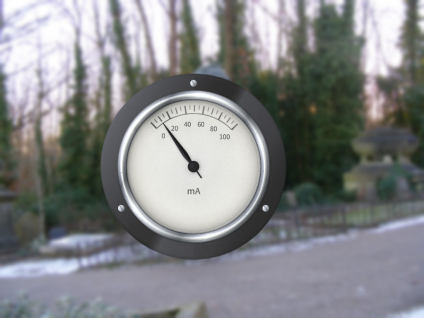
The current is 10; mA
